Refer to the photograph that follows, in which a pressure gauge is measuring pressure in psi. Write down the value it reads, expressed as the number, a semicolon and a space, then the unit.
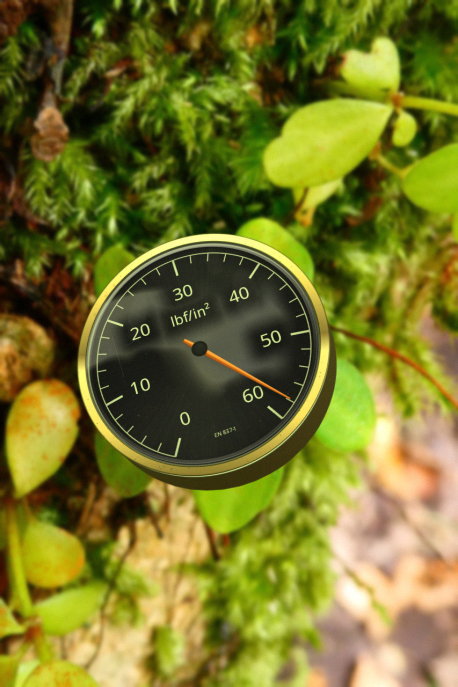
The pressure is 58; psi
